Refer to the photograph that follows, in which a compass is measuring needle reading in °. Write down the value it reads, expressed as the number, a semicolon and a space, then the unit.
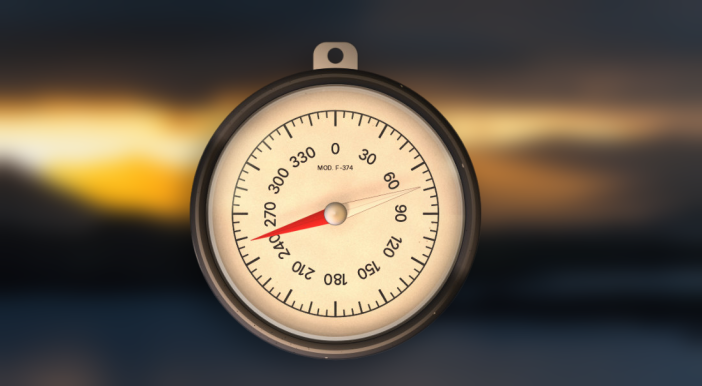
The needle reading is 252.5; °
